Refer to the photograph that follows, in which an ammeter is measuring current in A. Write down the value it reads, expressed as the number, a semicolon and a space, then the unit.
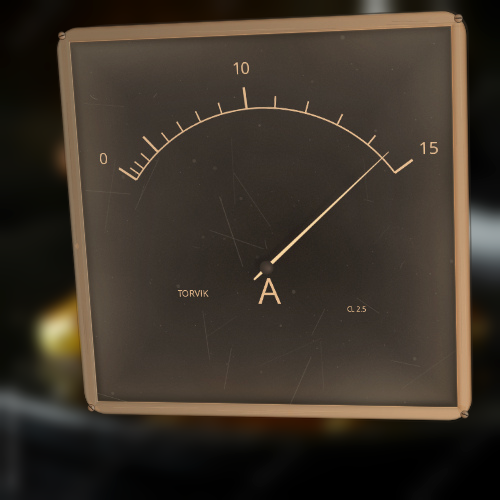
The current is 14.5; A
